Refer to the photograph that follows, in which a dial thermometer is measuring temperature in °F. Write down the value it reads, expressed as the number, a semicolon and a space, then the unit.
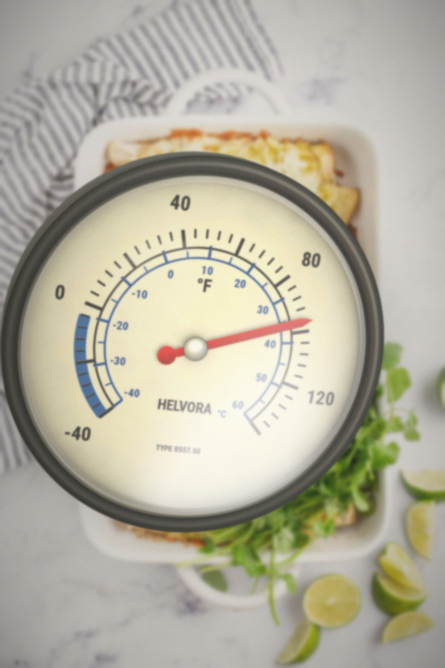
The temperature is 96; °F
